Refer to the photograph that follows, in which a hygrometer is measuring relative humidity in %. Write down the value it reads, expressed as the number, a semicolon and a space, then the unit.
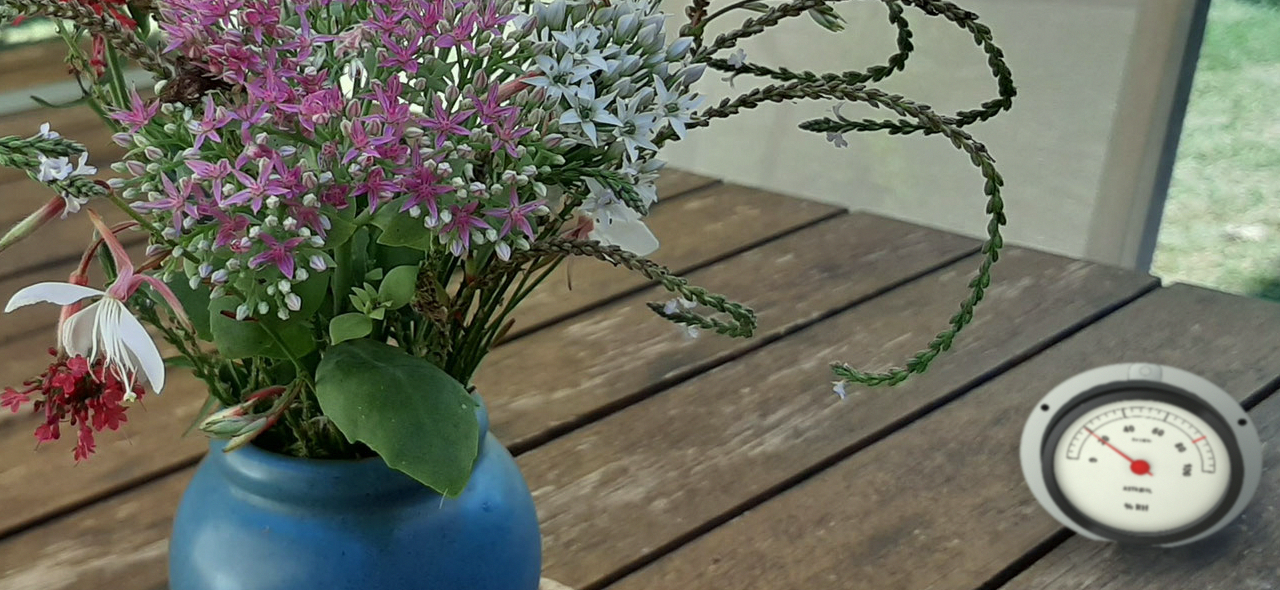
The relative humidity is 20; %
